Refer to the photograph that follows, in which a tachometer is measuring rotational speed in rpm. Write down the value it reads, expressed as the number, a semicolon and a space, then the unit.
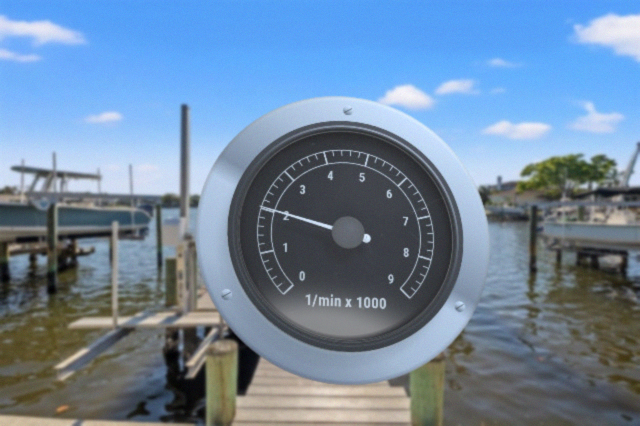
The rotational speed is 2000; rpm
